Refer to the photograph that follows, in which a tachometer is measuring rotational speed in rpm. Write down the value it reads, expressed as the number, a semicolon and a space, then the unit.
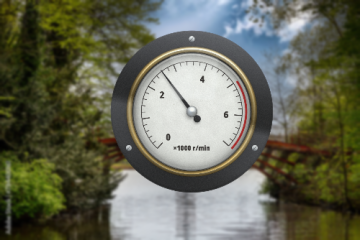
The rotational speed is 2600; rpm
